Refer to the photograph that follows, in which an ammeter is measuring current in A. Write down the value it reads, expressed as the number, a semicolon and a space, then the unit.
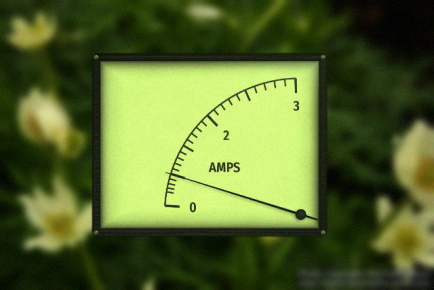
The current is 1; A
